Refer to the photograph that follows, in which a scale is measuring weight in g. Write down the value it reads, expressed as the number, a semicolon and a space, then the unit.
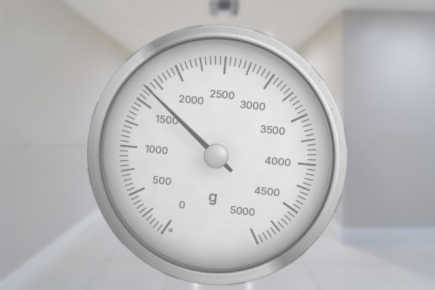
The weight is 1650; g
